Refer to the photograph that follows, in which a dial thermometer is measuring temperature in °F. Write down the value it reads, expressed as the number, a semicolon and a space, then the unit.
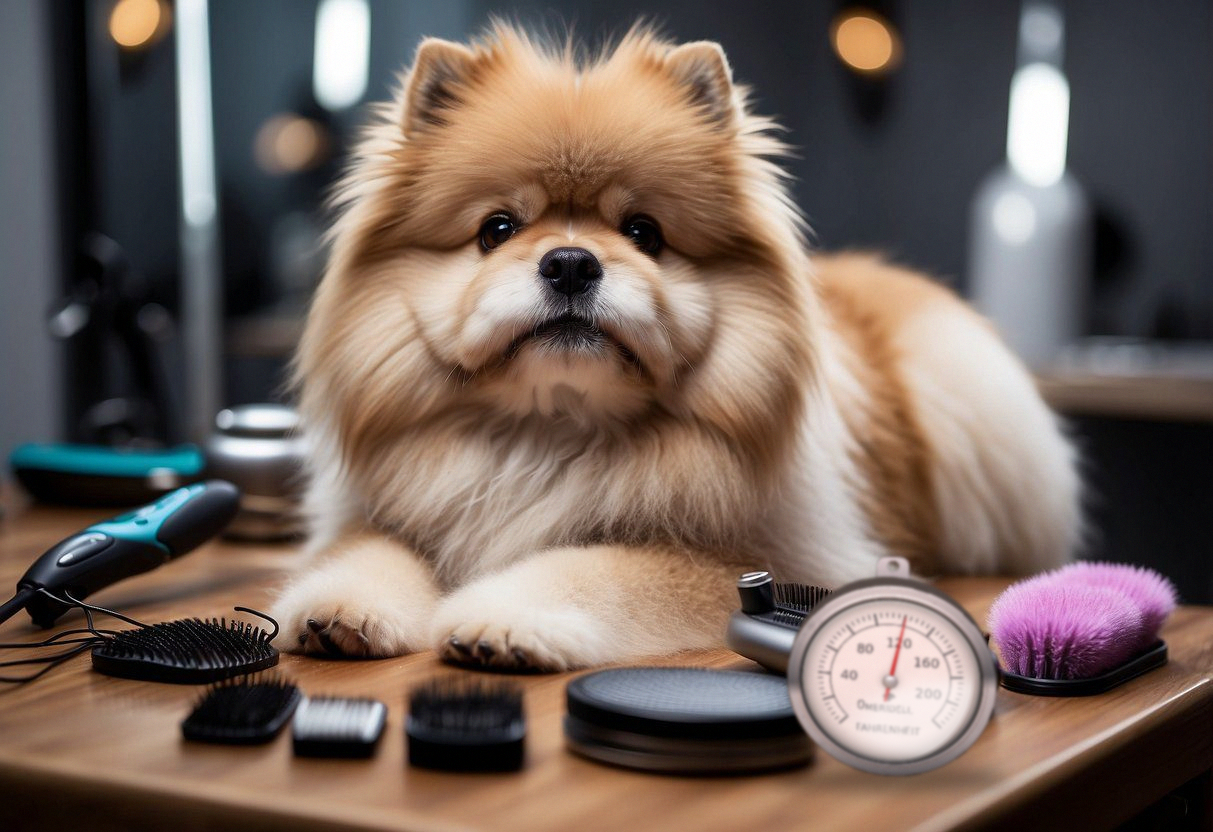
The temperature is 120; °F
